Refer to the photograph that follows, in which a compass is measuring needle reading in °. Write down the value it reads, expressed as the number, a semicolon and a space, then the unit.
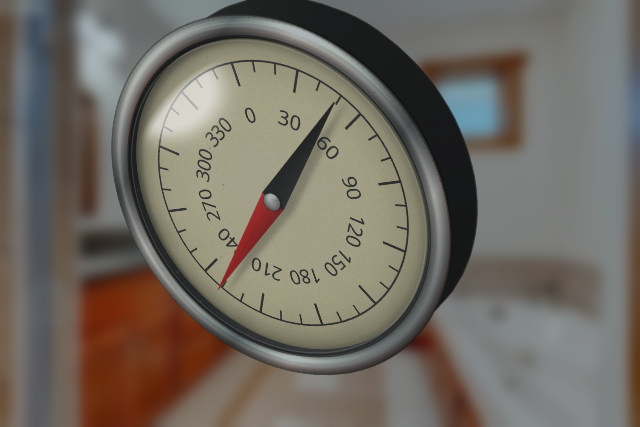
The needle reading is 230; °
